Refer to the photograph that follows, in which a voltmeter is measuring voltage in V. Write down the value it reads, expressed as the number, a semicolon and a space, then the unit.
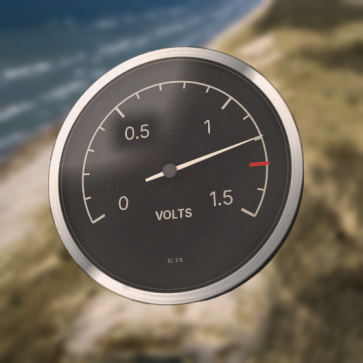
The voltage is 1.2; V
